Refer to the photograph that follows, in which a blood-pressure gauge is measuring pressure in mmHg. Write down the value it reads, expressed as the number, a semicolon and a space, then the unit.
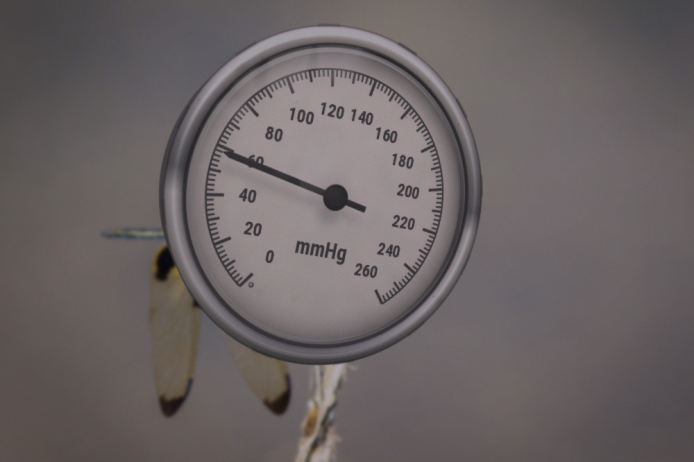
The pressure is 58; mmHg
